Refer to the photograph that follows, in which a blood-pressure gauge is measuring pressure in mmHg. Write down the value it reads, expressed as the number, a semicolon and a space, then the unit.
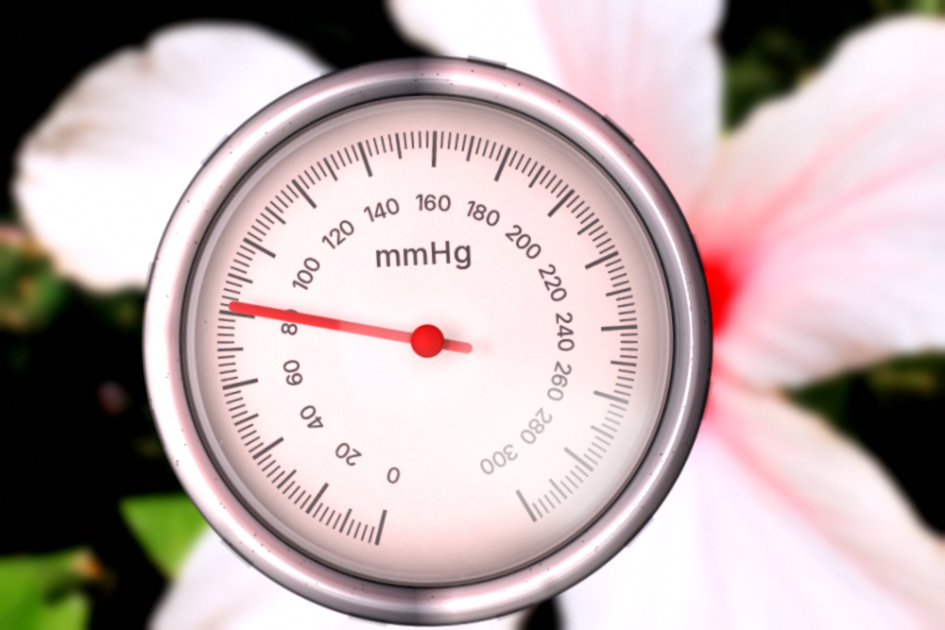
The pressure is 82; mmHg
